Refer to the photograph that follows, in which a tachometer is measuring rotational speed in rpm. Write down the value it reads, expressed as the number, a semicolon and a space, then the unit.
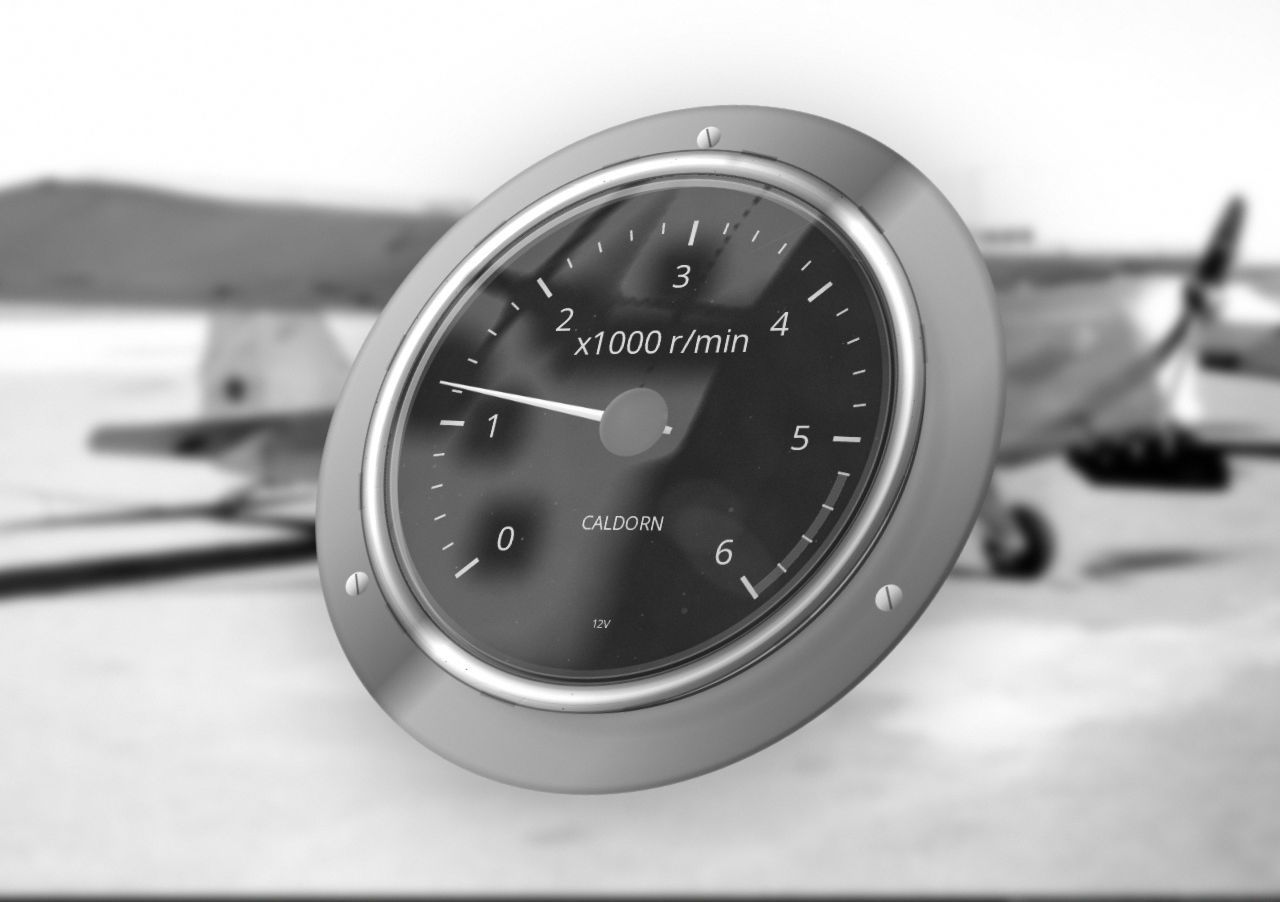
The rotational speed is 1200; rpm
